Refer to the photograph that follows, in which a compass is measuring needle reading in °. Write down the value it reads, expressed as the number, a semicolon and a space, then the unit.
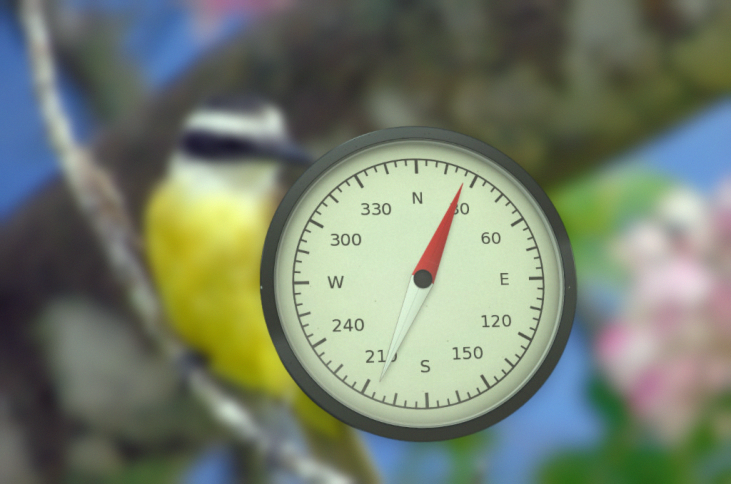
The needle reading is 25; °
